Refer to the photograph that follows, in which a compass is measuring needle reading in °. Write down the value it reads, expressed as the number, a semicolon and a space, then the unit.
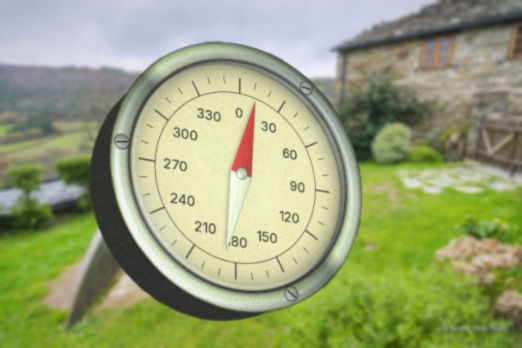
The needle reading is 10; °
